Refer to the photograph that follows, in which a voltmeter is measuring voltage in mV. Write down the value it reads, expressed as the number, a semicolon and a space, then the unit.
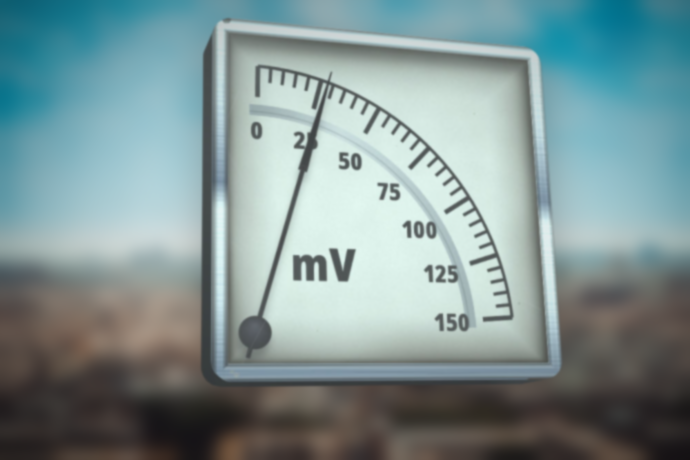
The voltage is 27.5; mV
